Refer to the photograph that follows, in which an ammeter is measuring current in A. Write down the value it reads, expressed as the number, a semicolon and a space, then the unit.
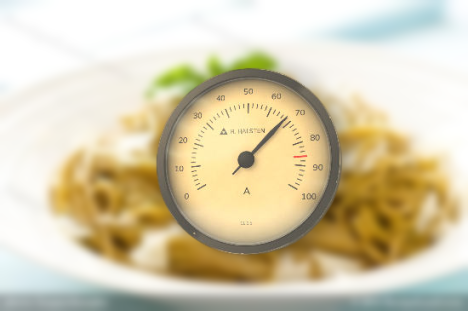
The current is 68; A
